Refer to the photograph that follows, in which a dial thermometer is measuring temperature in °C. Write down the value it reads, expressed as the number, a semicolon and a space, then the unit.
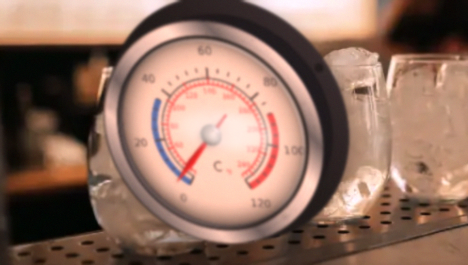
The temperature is 4; °C
